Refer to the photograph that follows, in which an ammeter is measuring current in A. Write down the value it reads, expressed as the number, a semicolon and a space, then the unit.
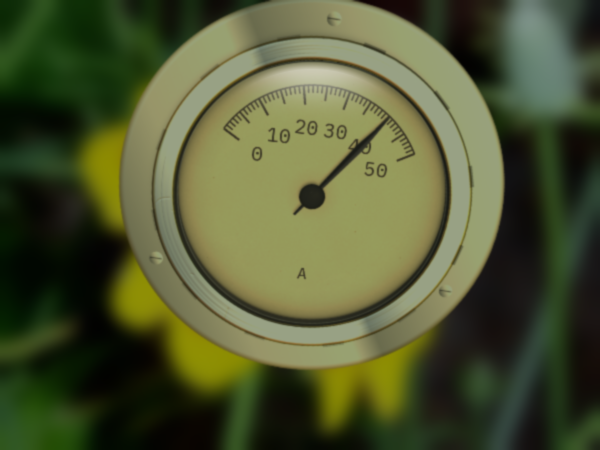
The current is 40; A
